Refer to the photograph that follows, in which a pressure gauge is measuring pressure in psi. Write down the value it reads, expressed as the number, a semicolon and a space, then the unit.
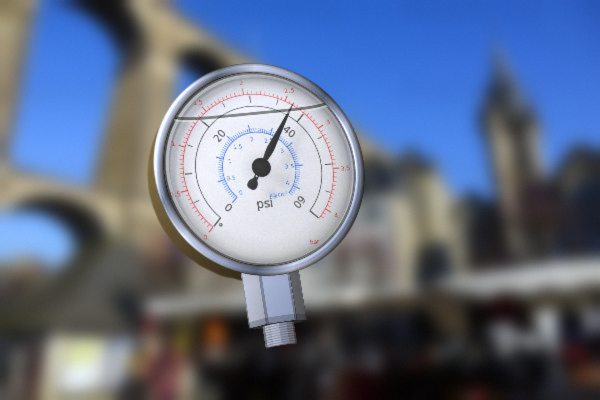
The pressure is 37.5; psi
